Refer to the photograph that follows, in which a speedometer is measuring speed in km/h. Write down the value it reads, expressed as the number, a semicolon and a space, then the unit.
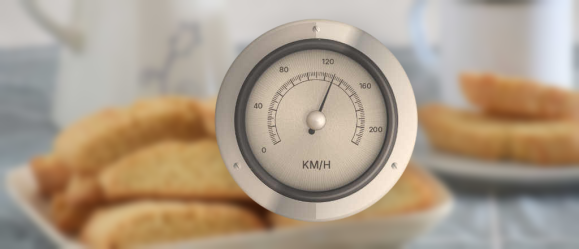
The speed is 130; km/h
